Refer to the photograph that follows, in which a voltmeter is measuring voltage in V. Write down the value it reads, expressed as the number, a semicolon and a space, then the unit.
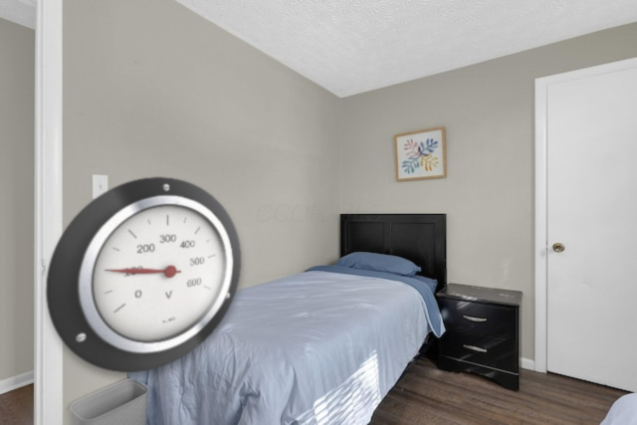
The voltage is 100; V
